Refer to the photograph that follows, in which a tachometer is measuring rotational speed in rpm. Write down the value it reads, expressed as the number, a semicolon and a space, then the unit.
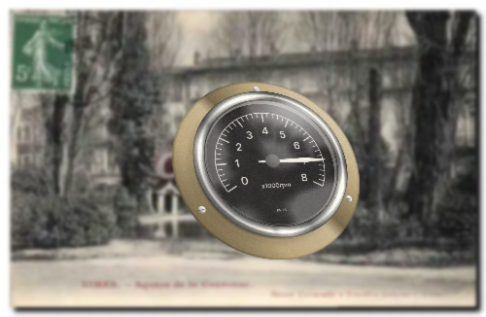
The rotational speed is 7000; rpm
